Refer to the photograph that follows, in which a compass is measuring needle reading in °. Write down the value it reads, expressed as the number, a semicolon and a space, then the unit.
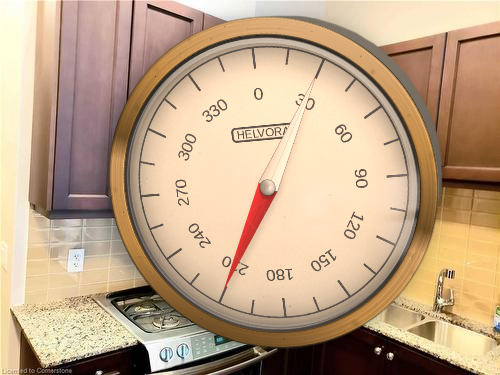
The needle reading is 210; °
